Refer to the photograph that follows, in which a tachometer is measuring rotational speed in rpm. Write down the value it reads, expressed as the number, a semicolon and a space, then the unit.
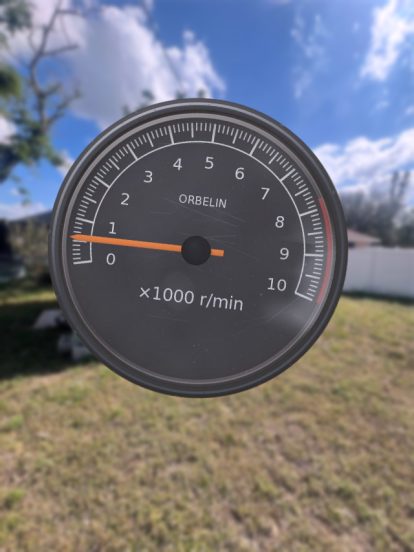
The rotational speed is 600; rpm
